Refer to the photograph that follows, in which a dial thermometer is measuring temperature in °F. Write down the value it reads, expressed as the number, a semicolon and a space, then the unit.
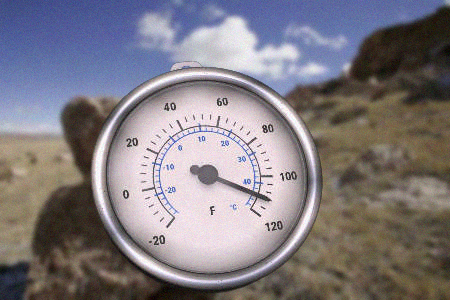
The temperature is 112; °F
